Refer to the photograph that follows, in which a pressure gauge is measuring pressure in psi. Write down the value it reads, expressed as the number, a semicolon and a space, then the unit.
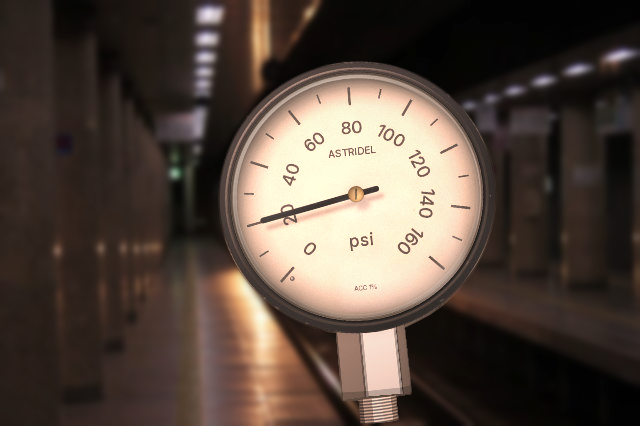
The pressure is 20; psi
